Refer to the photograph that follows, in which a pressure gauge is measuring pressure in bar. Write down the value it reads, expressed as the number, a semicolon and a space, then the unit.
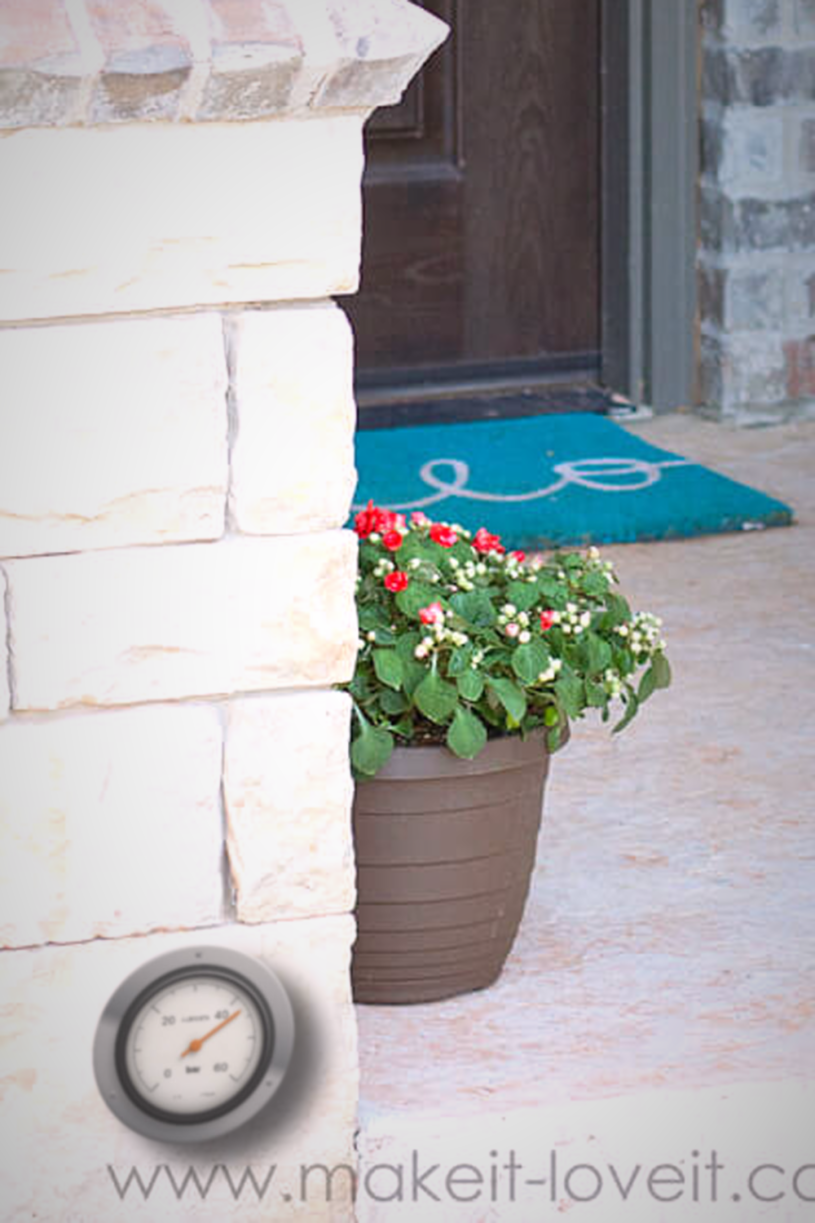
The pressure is 42.5; bar
